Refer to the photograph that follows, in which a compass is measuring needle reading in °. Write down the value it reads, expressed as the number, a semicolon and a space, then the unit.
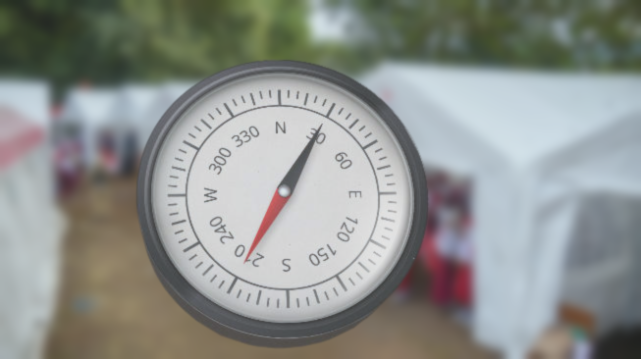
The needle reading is 210; °
